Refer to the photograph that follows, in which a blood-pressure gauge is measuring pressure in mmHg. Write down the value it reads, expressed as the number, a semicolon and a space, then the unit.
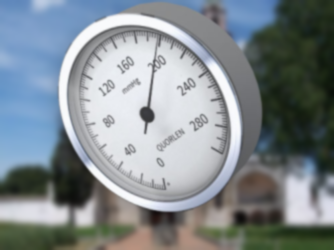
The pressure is 200; mmHg
